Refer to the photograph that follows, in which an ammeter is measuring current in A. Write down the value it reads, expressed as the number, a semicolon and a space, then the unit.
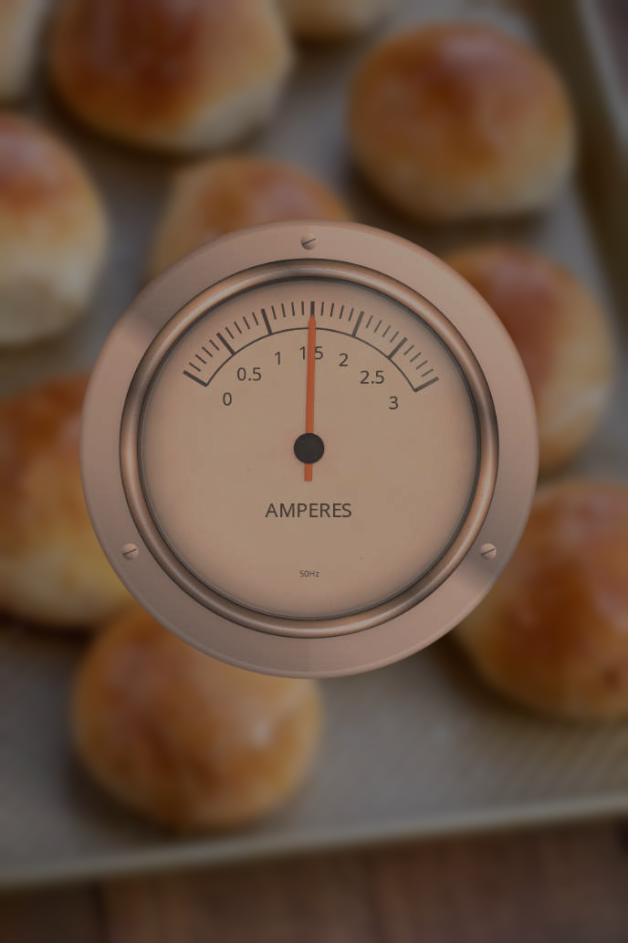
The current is 1.5; A
